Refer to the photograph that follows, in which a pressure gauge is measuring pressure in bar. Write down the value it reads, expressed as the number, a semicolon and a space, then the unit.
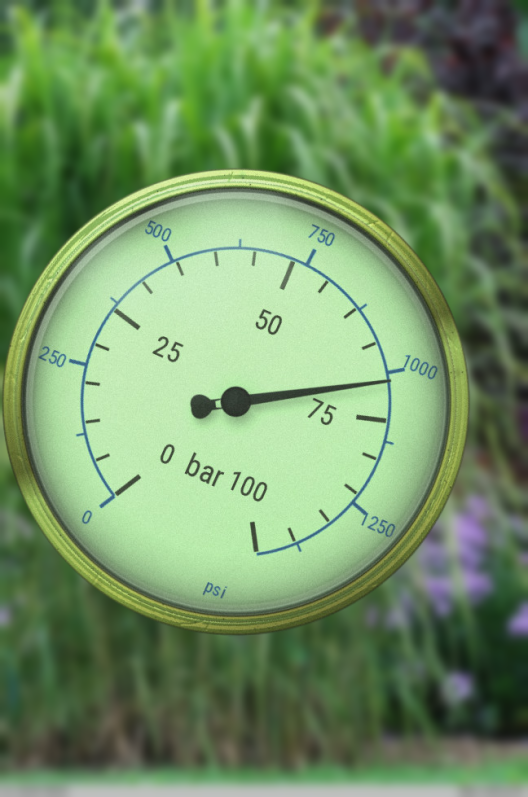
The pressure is 70; bar
